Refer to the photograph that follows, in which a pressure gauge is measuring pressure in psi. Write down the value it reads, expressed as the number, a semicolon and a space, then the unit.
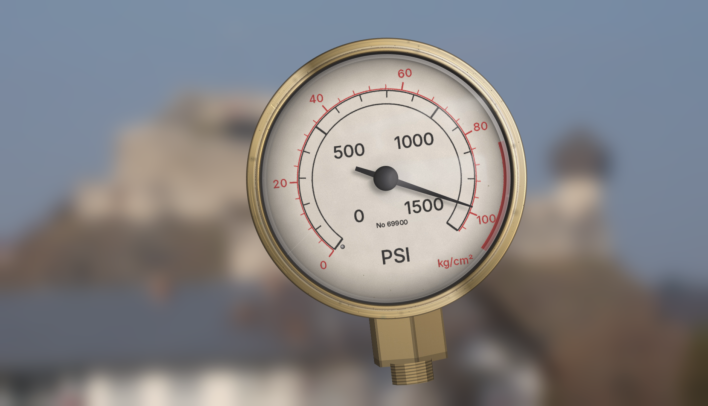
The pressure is 1400; psi
